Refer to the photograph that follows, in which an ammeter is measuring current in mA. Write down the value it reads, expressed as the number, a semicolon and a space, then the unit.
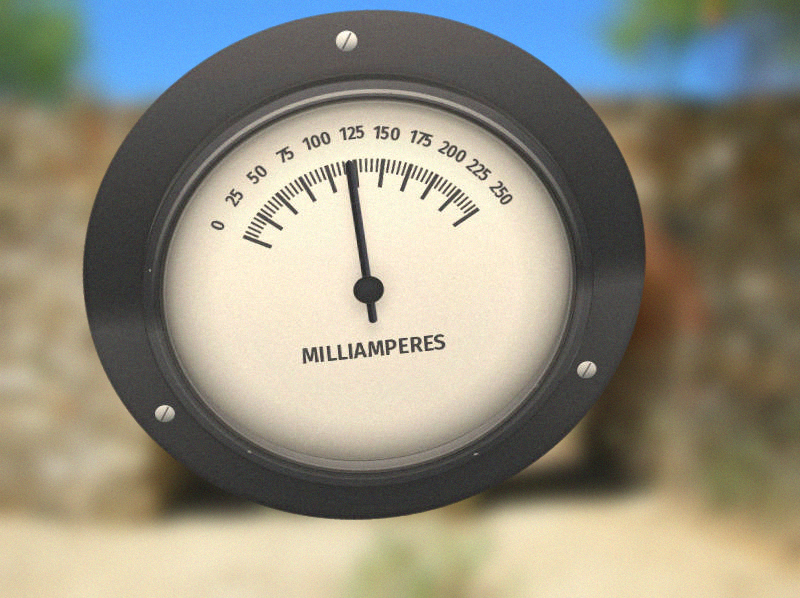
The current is 120; mA
